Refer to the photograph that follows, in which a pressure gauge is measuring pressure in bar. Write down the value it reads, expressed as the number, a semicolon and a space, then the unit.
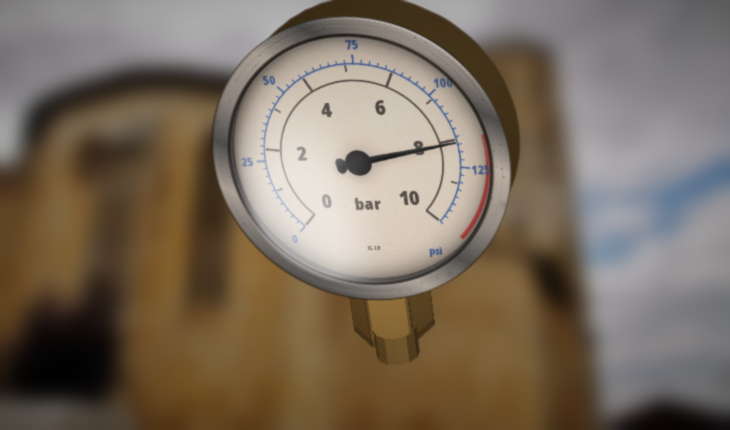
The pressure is 8; bar
